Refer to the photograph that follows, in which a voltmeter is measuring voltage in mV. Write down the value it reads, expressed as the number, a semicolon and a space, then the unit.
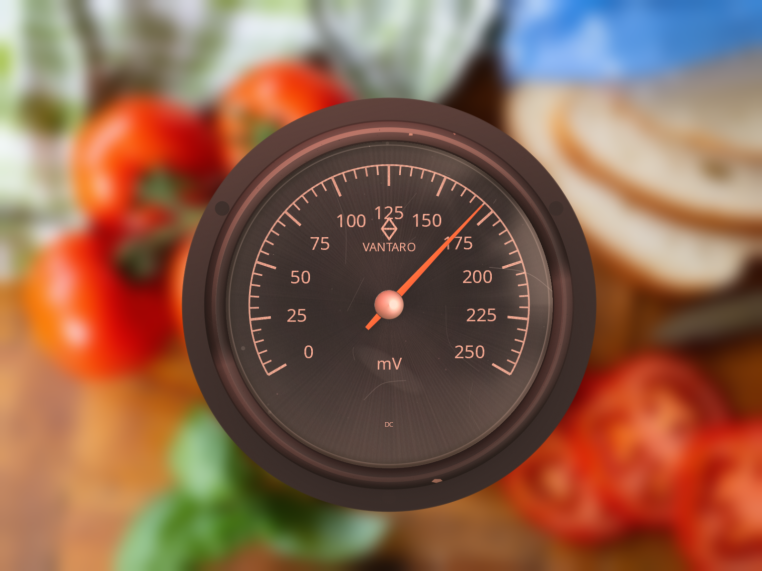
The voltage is 170; mV
